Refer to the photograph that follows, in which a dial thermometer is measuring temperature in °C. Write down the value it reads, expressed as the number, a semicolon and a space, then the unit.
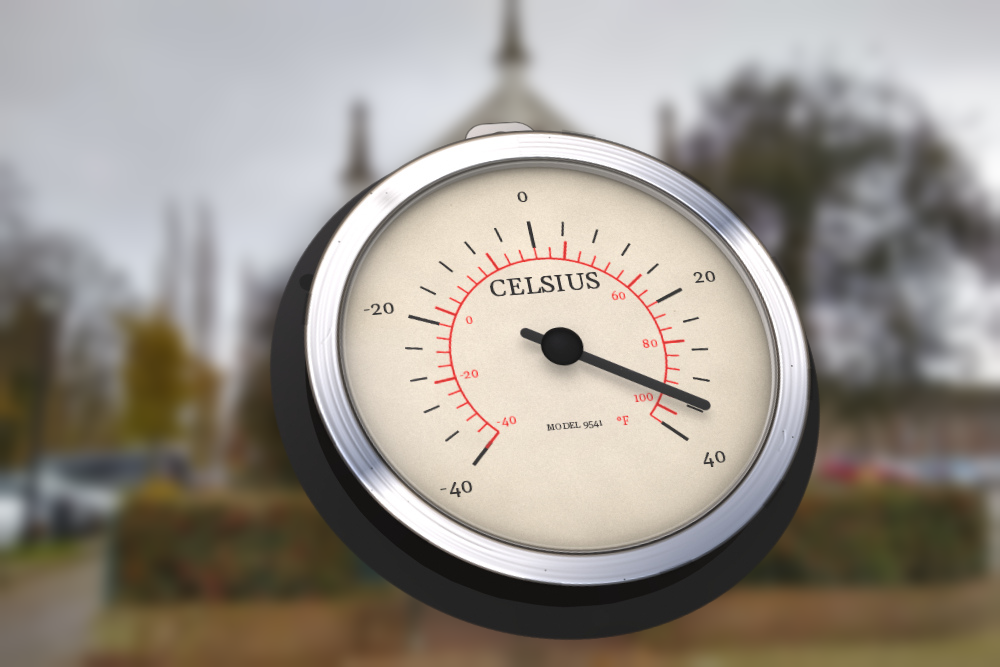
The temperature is 36; °C
